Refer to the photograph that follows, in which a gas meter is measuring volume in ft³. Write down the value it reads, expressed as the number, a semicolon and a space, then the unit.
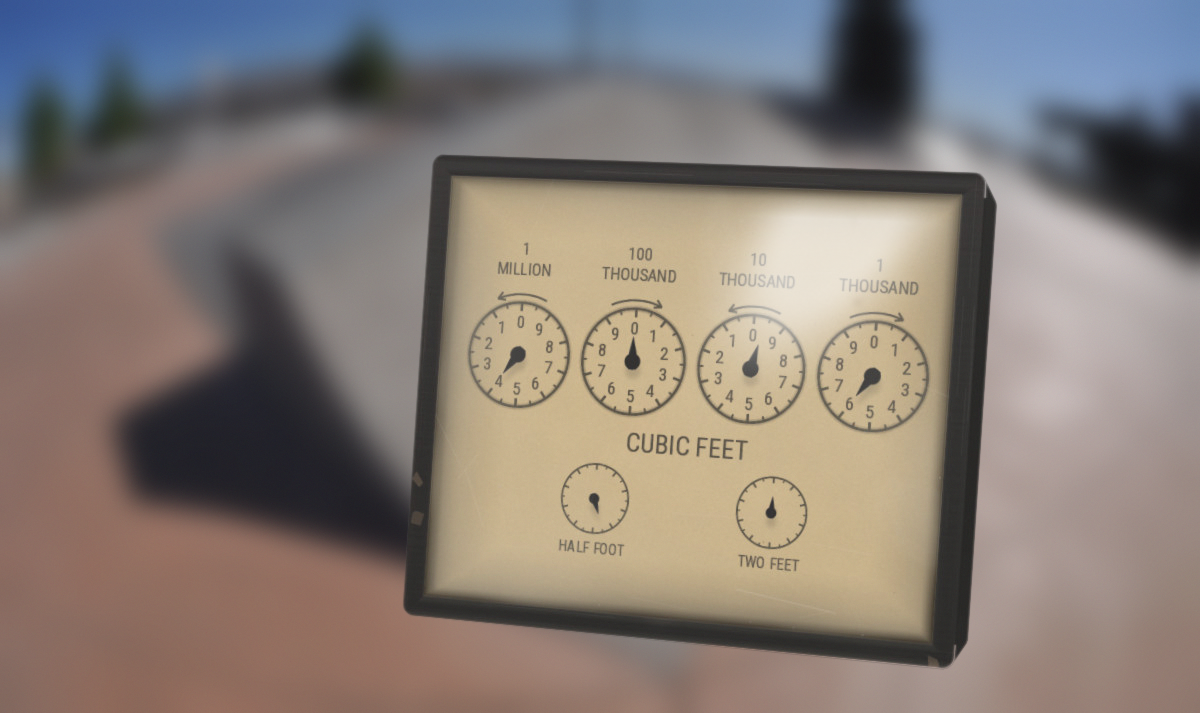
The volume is 399600; ft³
